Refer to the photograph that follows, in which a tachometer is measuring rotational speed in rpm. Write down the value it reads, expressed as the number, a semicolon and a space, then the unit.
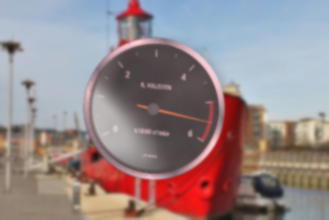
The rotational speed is 5500; rpm
